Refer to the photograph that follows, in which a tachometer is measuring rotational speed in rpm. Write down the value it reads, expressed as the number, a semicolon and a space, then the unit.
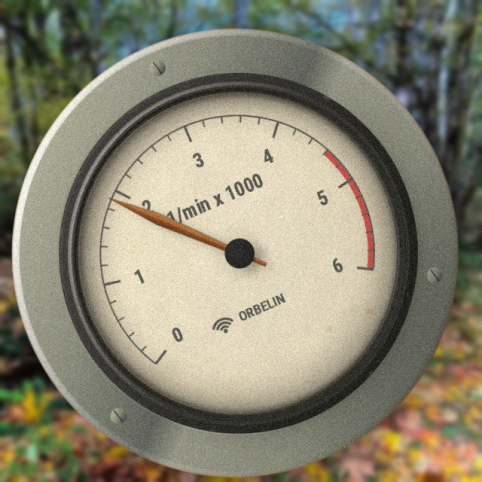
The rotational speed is 1900; rpm
